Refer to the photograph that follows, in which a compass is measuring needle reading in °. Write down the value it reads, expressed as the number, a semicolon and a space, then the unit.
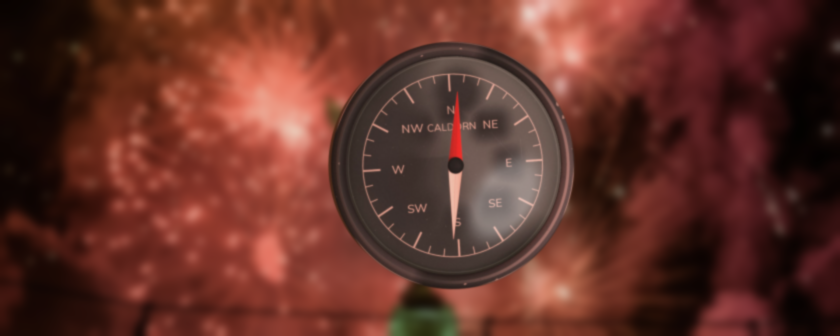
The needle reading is 5; °
